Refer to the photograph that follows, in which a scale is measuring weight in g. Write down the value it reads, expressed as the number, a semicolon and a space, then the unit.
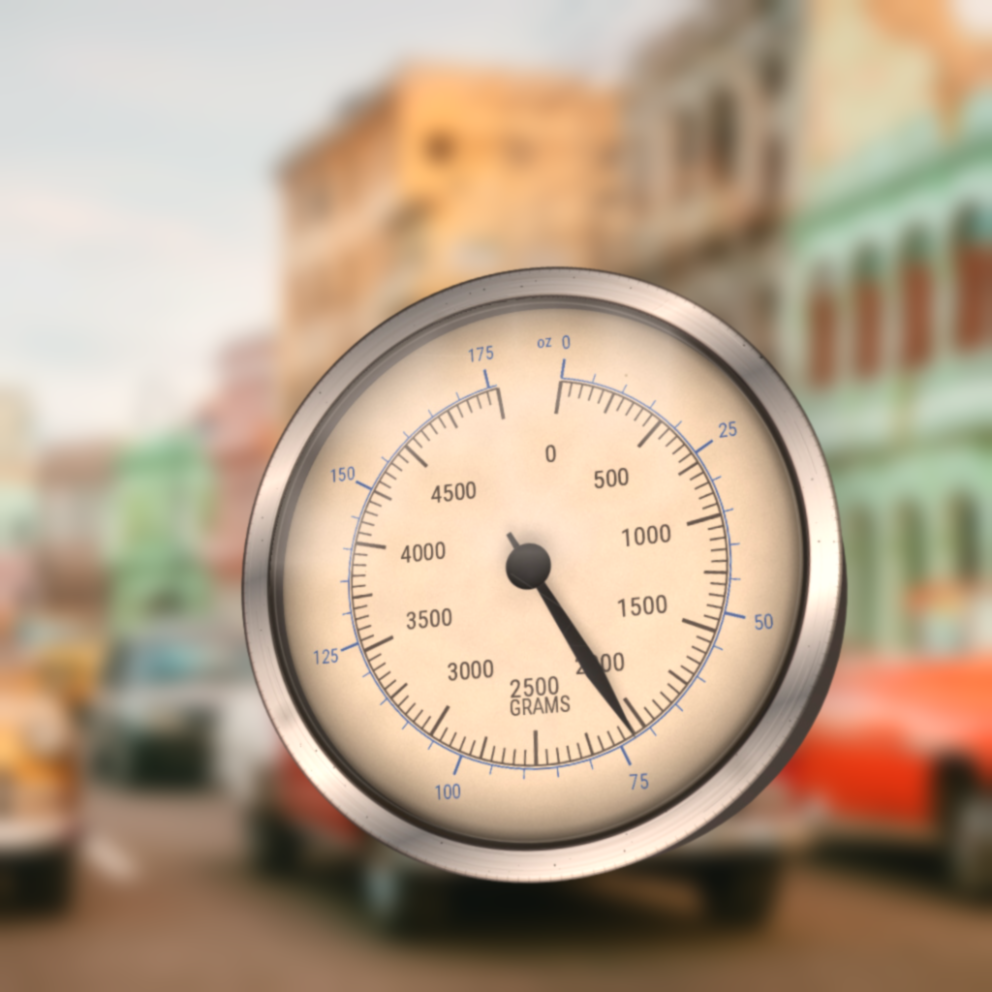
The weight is 2050; g
